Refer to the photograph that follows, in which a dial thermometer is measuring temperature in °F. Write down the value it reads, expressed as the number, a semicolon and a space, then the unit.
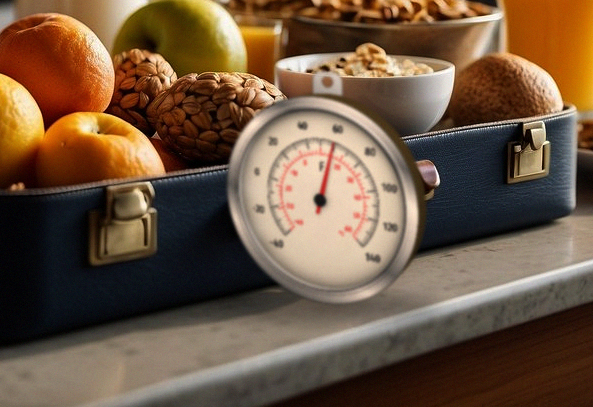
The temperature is 60; °F
